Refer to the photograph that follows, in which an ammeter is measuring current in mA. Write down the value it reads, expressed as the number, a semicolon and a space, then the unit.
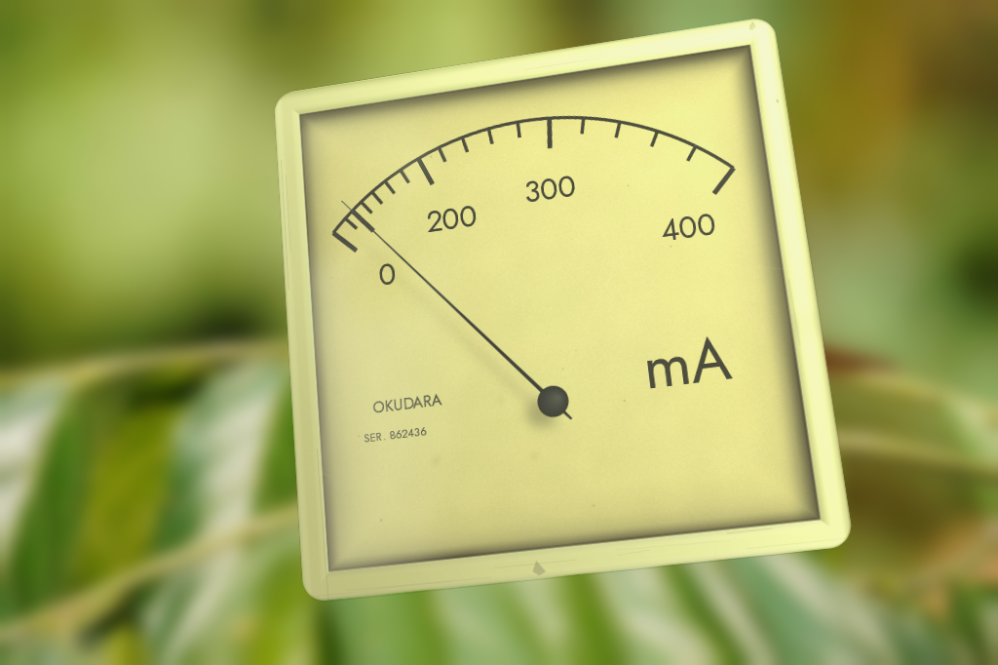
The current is 100; mA
